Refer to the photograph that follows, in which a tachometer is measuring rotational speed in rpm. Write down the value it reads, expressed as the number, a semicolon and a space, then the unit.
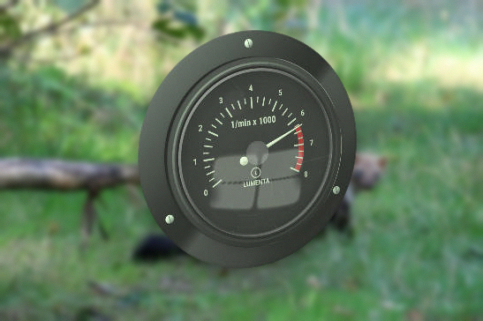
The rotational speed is 6250; rpm
